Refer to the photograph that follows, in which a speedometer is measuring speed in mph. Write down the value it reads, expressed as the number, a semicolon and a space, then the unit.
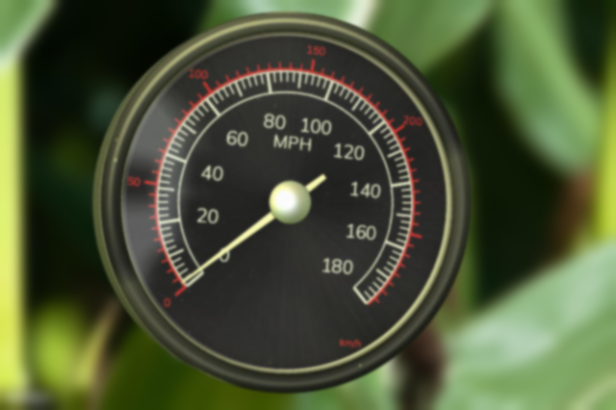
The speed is 2; mph
